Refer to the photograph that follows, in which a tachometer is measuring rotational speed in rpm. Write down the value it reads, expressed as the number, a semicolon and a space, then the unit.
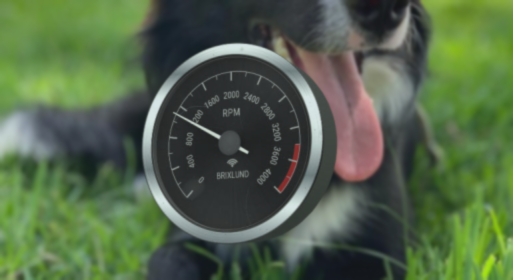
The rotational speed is 1100; rpm
